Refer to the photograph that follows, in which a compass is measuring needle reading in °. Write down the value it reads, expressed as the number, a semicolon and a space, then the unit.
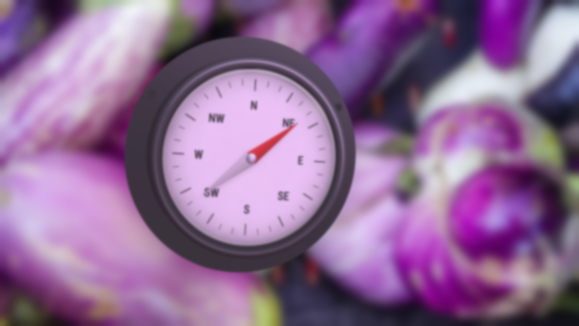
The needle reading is 50; °
